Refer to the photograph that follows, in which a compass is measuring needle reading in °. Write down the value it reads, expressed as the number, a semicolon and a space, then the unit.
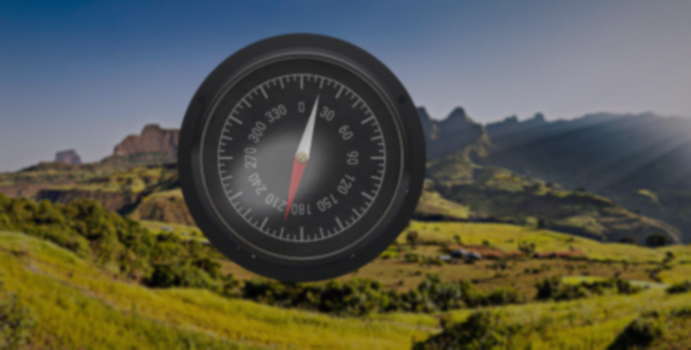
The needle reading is 195; °
